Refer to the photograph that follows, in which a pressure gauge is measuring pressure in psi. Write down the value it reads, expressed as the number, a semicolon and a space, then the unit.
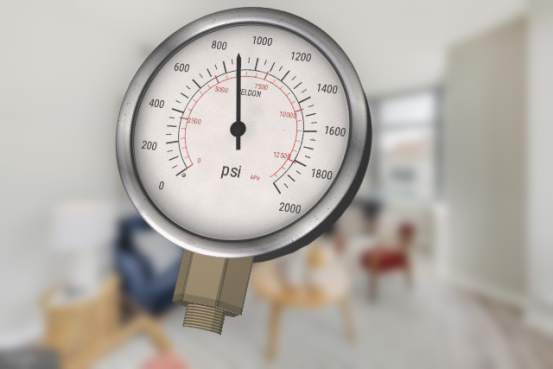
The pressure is 900; psi
